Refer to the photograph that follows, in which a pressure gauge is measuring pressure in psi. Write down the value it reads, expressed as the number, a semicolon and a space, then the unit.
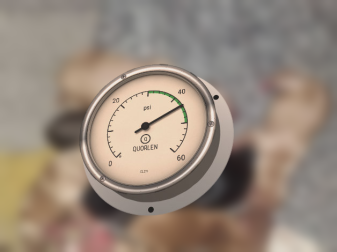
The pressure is 44; psi
